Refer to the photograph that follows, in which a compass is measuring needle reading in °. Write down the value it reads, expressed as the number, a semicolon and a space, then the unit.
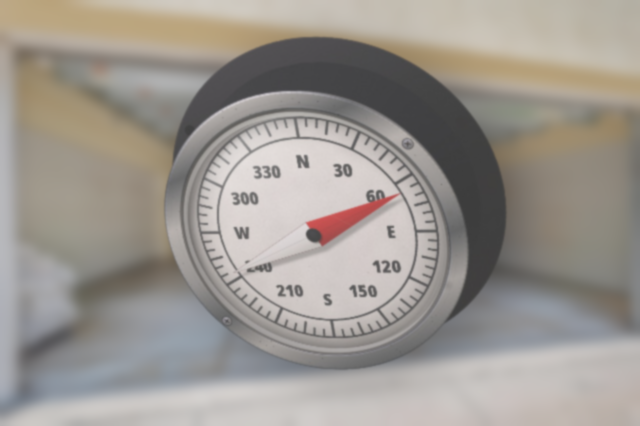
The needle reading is 65; °
